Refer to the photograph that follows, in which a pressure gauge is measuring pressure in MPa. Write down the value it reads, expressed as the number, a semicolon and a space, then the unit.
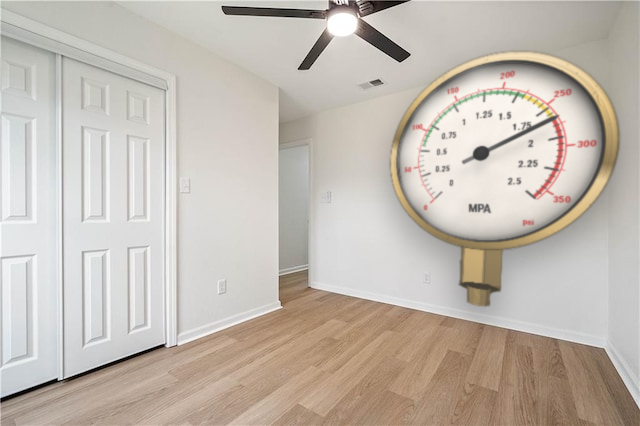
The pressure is 1.85; MPa
